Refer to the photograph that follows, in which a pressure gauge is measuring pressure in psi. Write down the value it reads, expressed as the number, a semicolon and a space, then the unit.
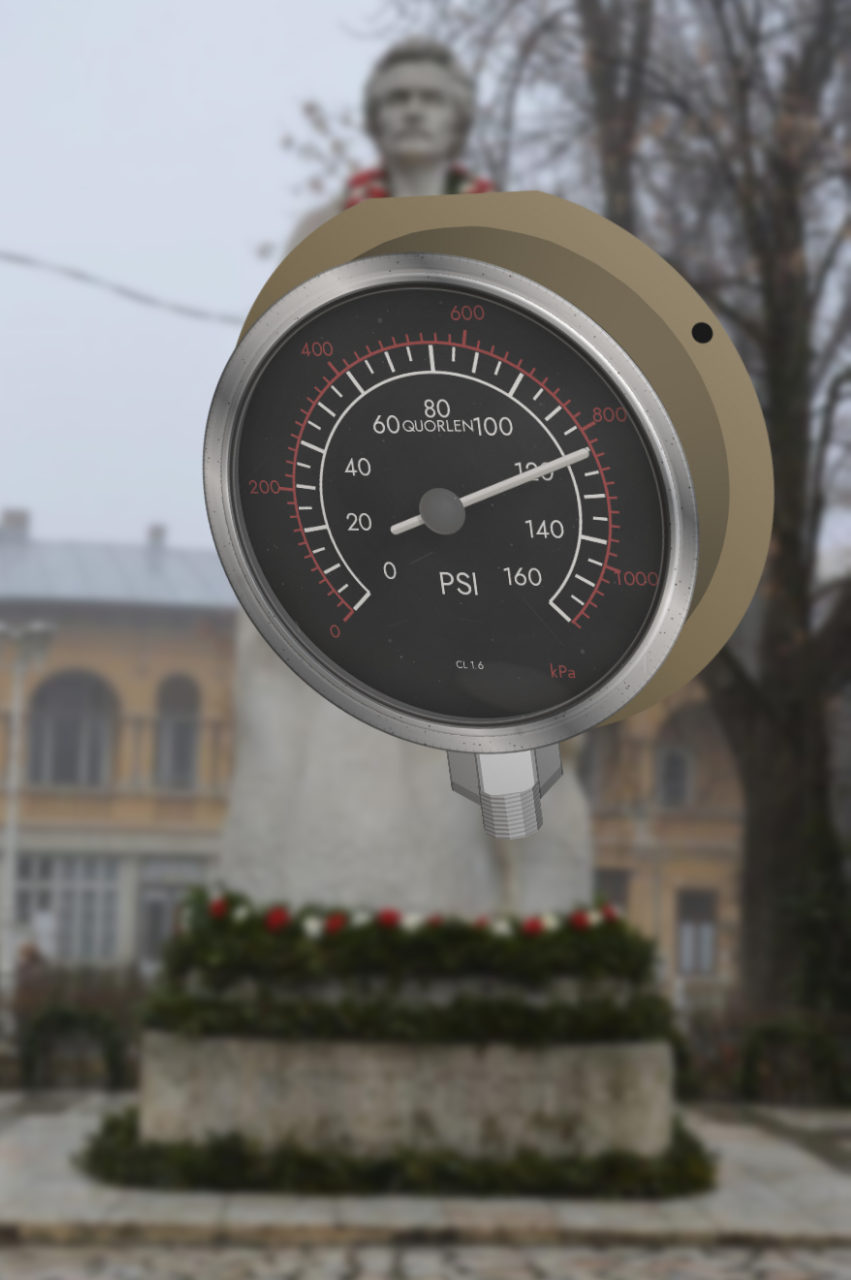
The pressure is 120; psi
